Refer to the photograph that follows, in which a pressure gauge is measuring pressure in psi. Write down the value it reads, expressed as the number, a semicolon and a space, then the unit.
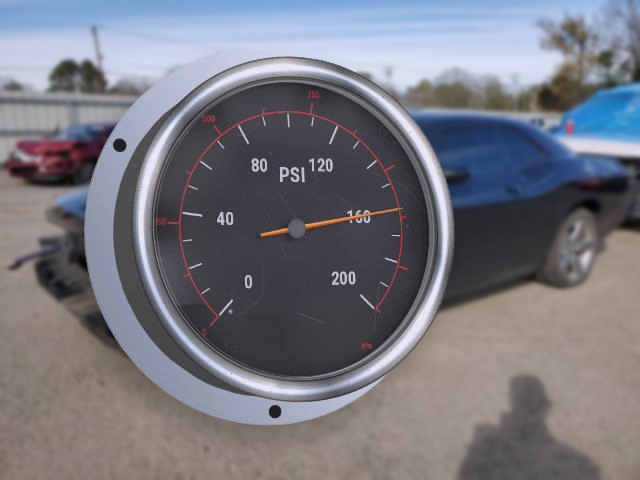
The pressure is 160; psi
